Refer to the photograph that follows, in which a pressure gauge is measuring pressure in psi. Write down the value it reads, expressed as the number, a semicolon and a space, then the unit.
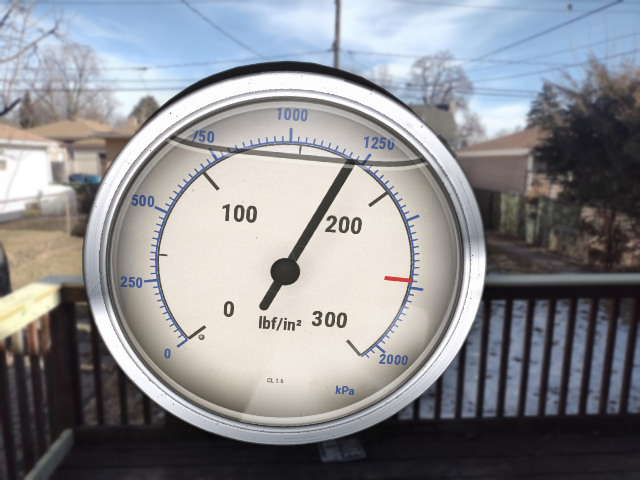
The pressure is 175; psi
